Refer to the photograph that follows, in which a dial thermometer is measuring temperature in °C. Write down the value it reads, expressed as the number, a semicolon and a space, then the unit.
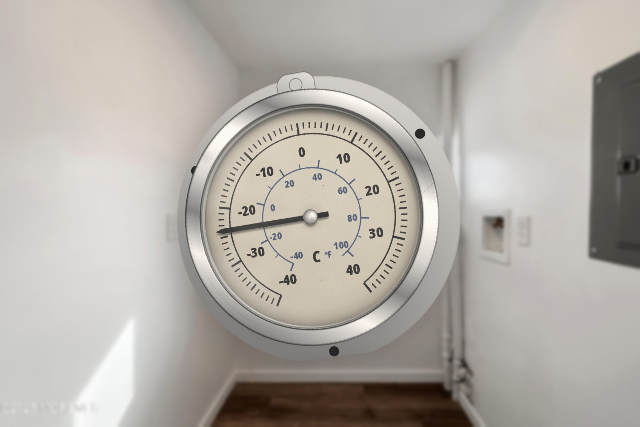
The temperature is -24; °C
